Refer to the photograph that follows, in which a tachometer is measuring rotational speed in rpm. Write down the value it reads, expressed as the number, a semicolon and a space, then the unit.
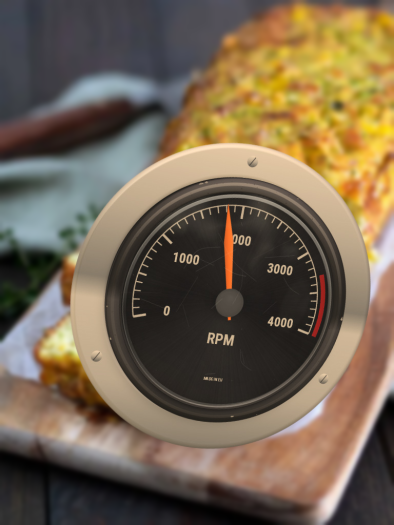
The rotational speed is 1800; rpm
